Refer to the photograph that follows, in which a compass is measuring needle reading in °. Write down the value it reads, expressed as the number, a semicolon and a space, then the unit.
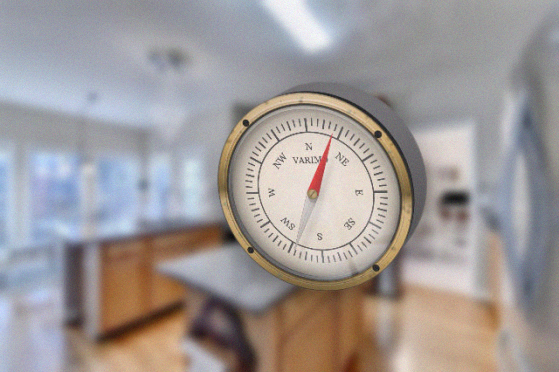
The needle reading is 25; °
